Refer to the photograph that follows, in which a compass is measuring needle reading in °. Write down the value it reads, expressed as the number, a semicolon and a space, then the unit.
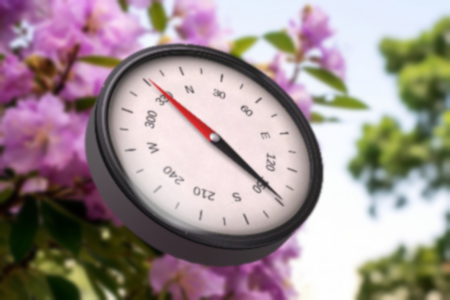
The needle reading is 330; °
